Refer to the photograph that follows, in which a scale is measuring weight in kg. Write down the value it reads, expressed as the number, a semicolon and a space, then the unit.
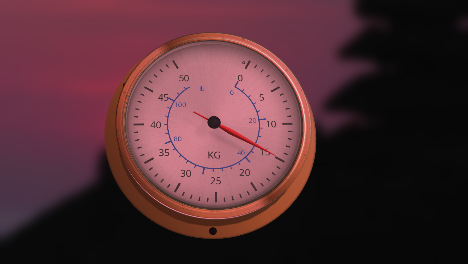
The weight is 15; kg
